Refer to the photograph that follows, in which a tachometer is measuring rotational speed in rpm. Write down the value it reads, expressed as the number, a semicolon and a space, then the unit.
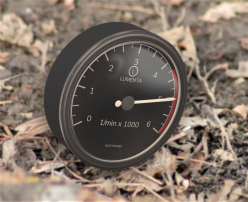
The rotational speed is 5000; rpm
